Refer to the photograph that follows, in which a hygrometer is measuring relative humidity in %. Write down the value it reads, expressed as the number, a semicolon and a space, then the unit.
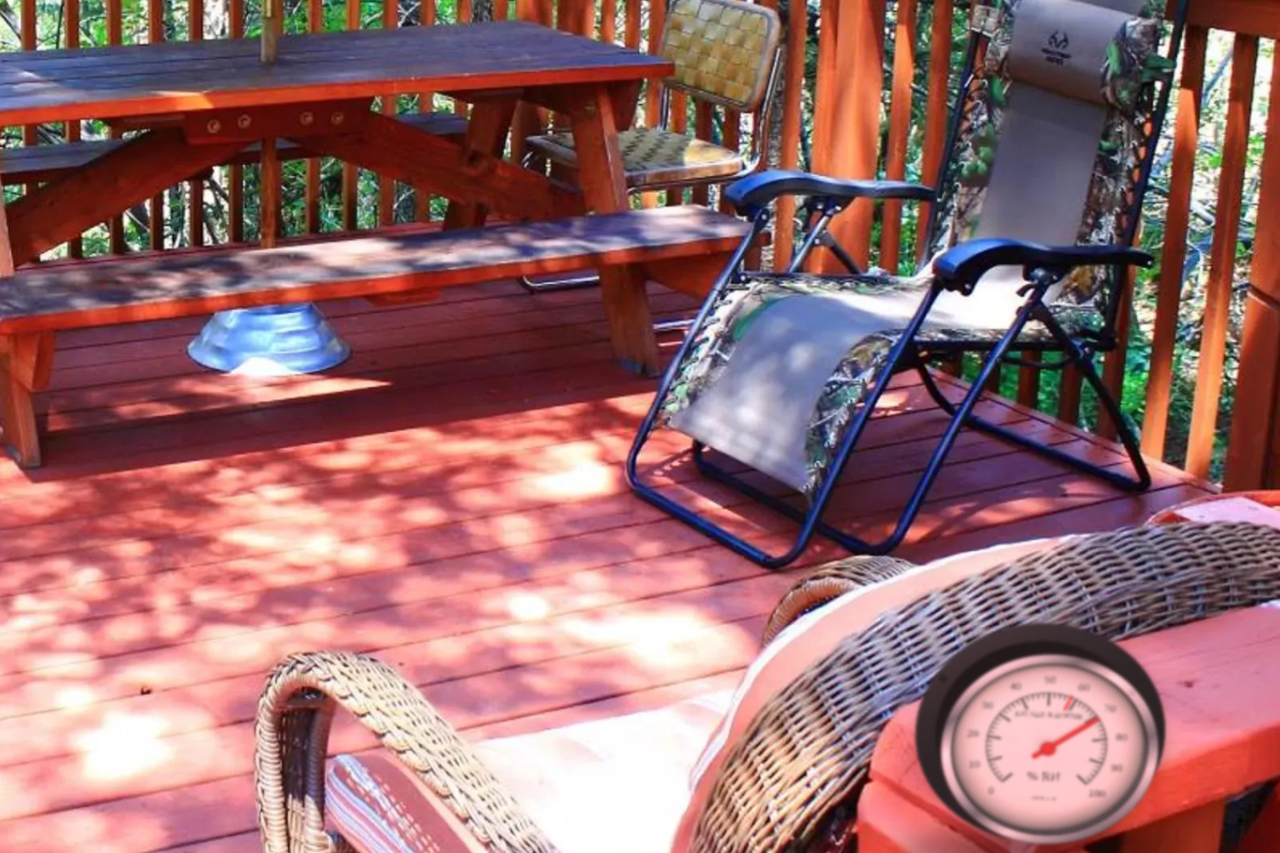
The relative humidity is 70; %
